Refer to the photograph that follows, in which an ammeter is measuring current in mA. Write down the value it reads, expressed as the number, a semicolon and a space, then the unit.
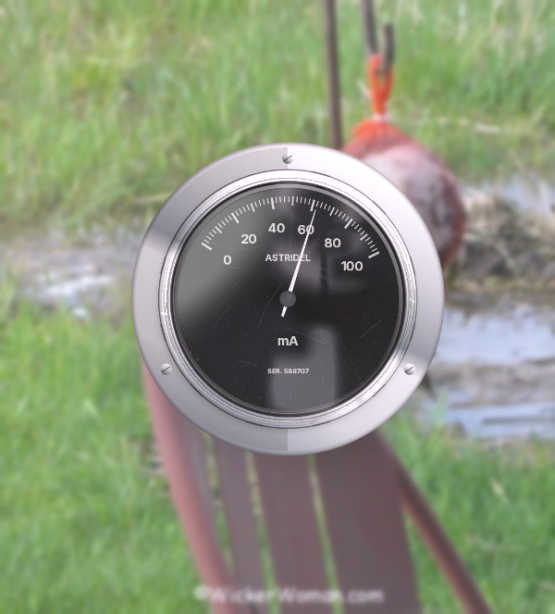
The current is 62; mA
